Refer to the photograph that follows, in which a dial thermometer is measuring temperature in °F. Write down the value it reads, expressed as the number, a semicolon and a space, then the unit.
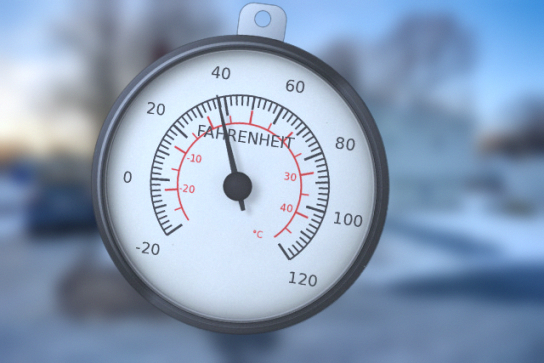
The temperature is 38; °F
